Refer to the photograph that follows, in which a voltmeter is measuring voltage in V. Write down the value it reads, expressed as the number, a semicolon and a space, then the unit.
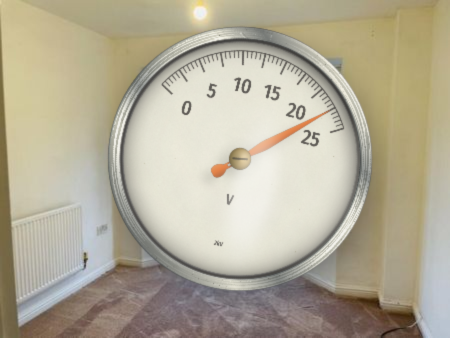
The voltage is 22.5; V
